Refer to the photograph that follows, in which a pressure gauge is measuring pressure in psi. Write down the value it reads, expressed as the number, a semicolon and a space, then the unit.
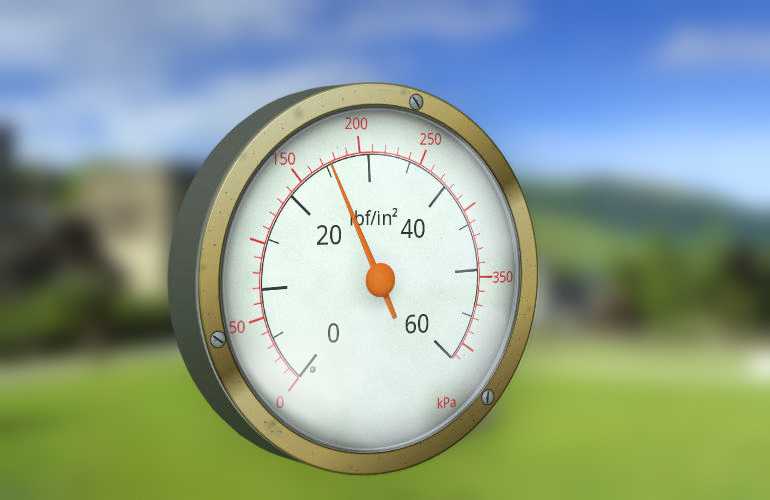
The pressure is 25; psi
